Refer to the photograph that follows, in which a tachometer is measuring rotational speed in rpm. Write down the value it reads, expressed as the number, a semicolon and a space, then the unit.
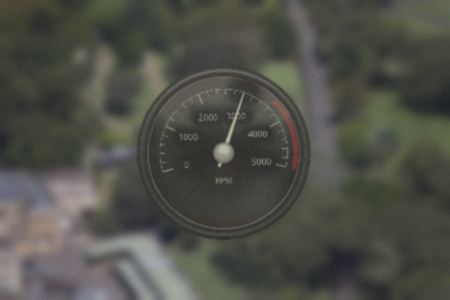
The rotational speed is 3000; rpm
